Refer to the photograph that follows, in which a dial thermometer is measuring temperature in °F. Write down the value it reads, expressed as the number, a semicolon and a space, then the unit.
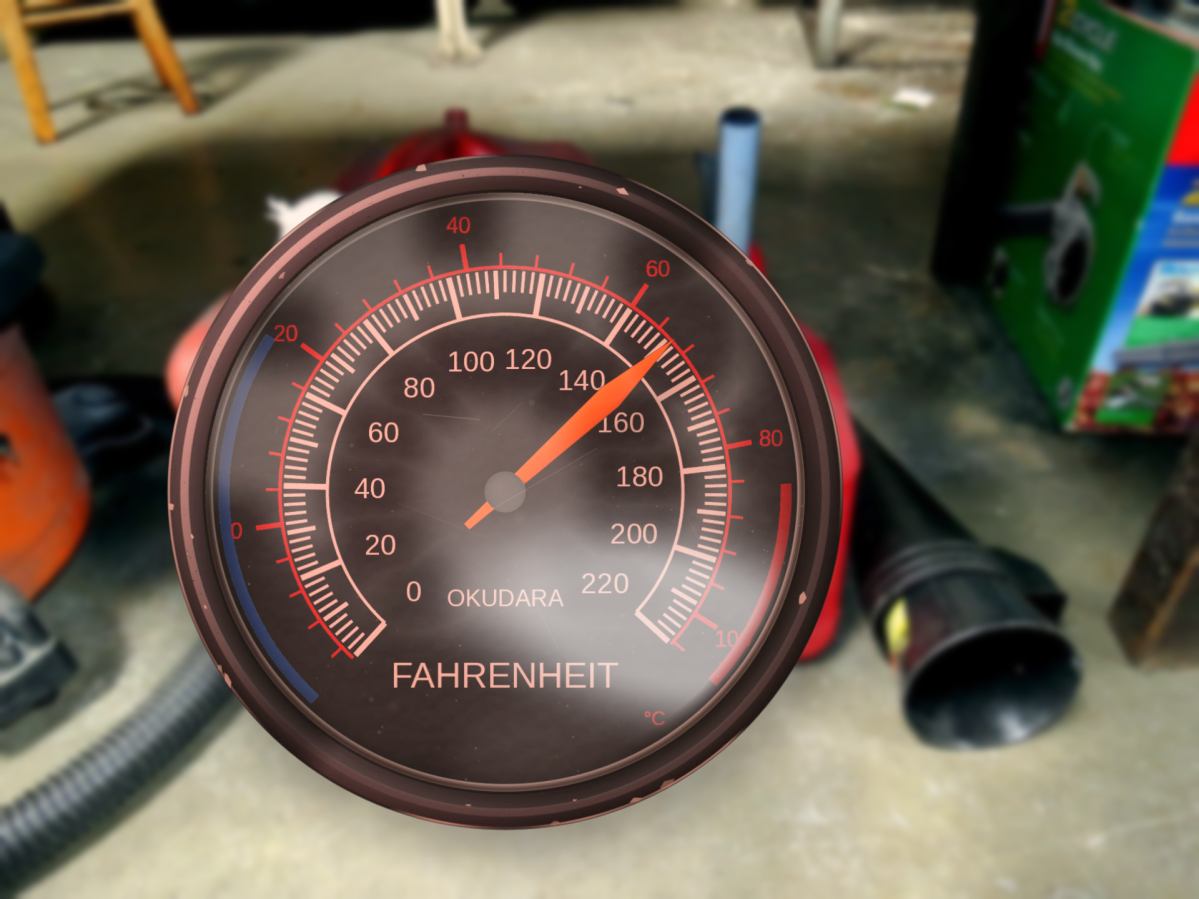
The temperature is 151; °F
